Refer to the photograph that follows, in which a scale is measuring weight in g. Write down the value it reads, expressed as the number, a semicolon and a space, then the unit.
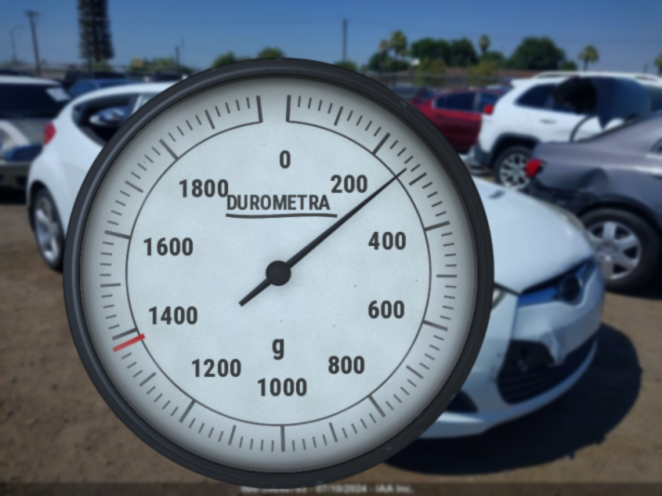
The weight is 270; g
